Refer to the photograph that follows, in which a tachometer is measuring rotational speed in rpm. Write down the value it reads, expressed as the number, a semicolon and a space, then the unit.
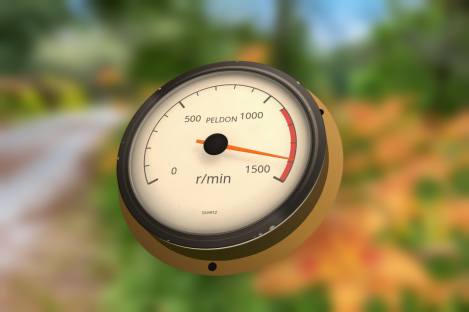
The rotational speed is 1400; rpm
